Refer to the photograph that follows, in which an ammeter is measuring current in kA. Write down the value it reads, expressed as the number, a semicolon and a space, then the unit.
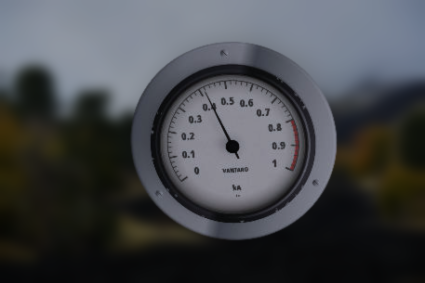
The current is 0.42; kA
